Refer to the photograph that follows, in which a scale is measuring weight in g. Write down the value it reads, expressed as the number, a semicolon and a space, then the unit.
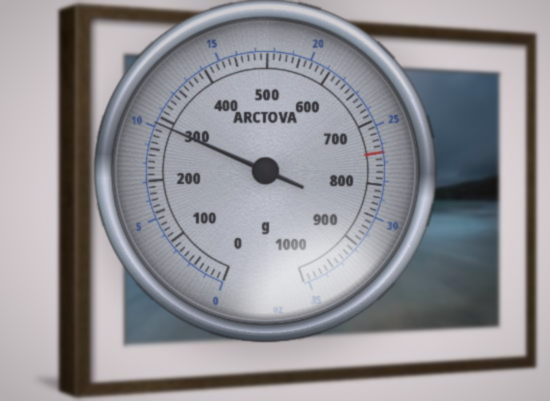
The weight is 290; g
